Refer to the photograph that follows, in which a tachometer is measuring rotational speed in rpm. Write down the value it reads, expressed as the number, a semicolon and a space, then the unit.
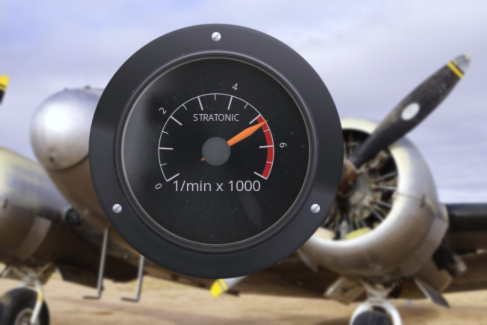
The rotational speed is 5250; rpm
